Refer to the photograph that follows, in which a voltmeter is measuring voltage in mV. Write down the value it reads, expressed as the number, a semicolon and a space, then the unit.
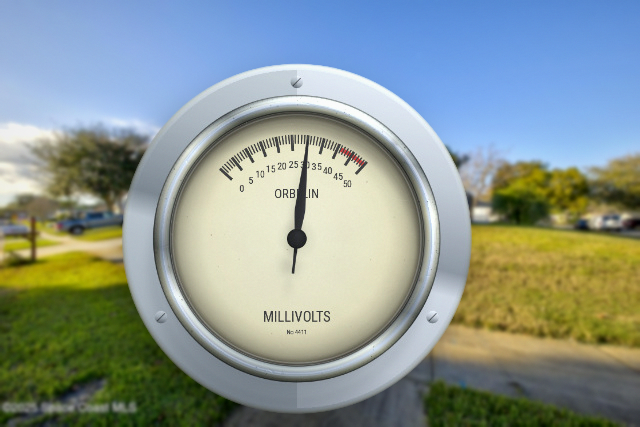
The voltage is 30; mV
